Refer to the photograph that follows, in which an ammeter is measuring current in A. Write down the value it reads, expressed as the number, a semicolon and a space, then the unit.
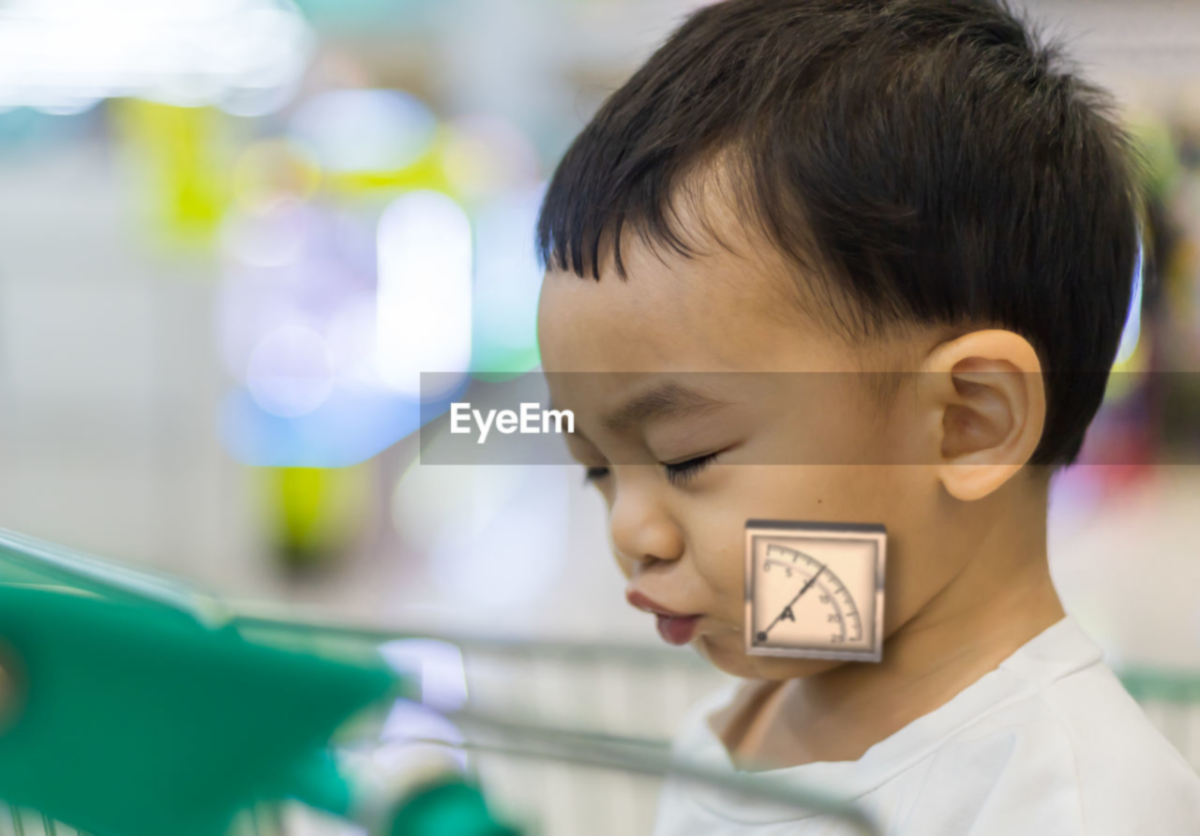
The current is 10; A
